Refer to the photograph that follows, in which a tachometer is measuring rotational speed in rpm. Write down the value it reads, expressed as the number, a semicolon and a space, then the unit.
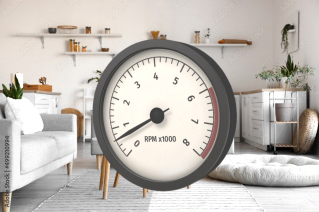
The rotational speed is 600; rpm
